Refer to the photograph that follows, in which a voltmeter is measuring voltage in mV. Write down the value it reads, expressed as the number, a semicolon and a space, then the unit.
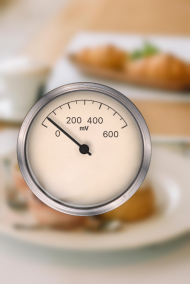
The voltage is 50; mV
